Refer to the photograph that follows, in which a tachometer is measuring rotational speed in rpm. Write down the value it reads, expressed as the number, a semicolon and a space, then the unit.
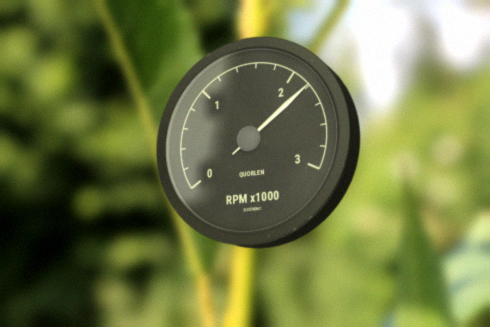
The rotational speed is 2200; rpm
